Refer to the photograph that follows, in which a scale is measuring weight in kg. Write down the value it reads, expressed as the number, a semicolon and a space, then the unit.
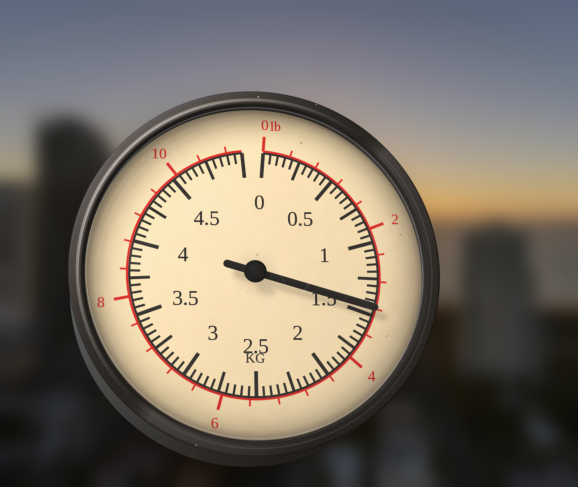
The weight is 1.45; kg
